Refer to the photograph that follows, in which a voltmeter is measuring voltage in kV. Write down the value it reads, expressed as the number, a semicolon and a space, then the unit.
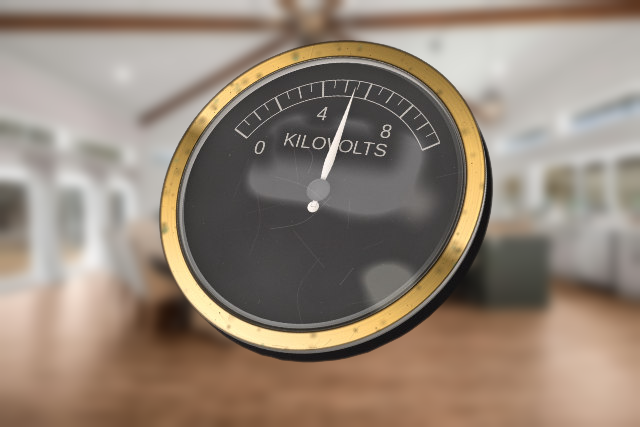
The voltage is 5.5; kV
